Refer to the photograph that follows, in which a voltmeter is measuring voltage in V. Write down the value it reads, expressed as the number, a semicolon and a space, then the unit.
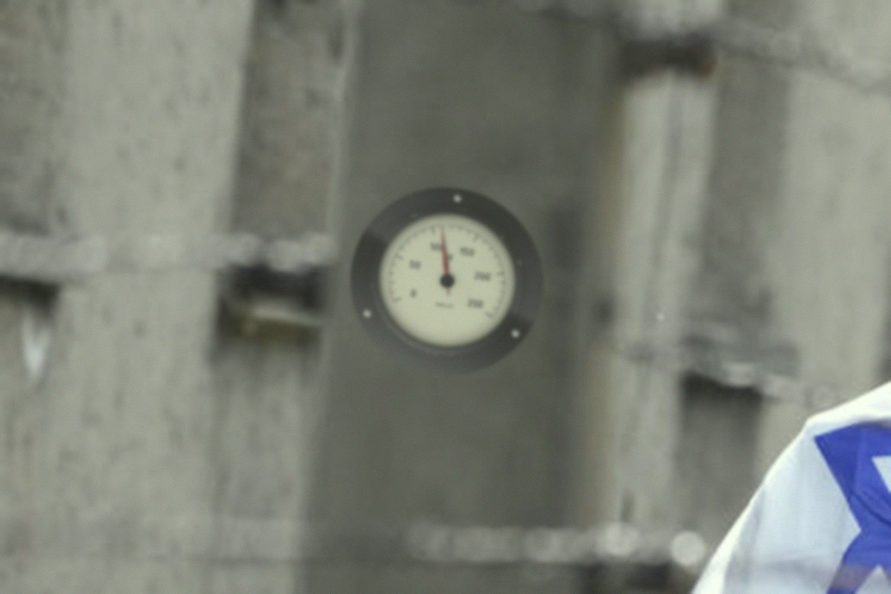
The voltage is 110; V
